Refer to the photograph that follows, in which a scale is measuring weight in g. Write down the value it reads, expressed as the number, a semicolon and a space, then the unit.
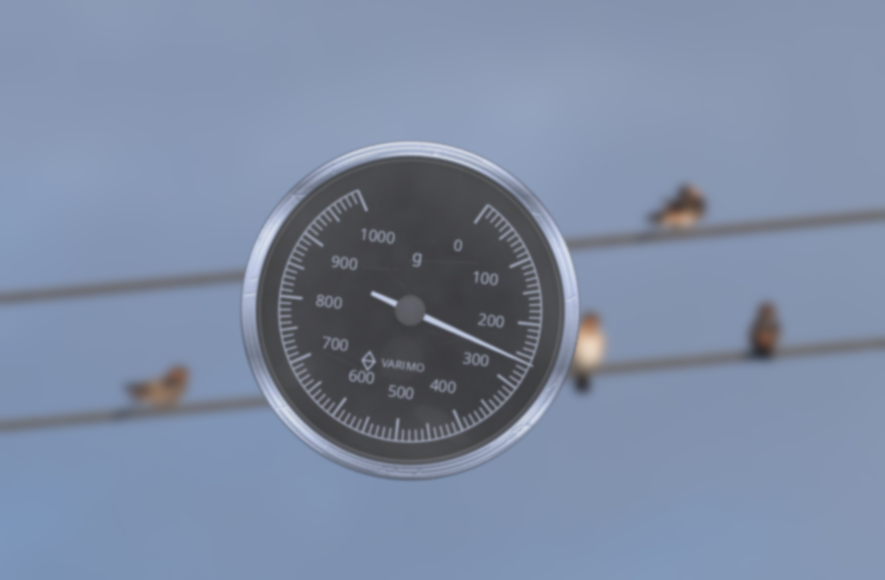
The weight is 260; g
